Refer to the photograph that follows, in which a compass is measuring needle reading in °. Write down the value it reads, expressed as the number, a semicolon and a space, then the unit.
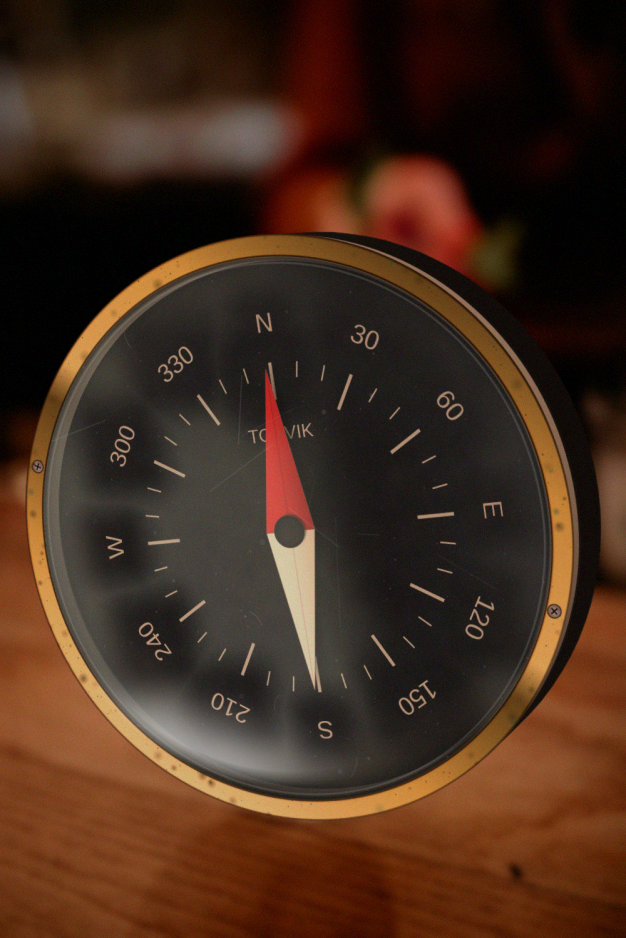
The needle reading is 0; °
